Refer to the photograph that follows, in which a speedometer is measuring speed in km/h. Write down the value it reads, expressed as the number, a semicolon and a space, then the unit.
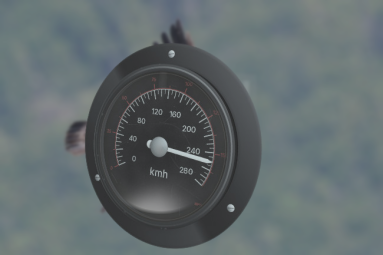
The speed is 250; km/h
